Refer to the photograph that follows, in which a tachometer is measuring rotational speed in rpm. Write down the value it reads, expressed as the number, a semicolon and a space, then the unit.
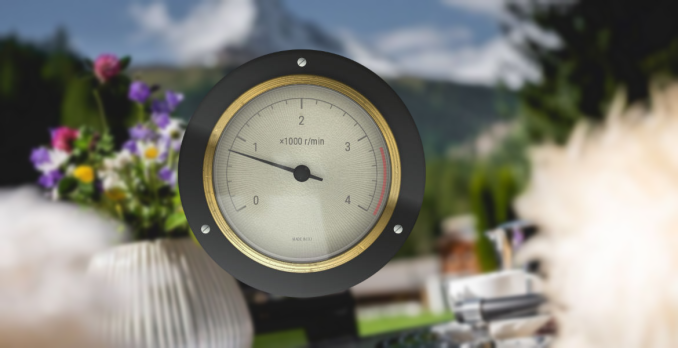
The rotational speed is 800; rpm
